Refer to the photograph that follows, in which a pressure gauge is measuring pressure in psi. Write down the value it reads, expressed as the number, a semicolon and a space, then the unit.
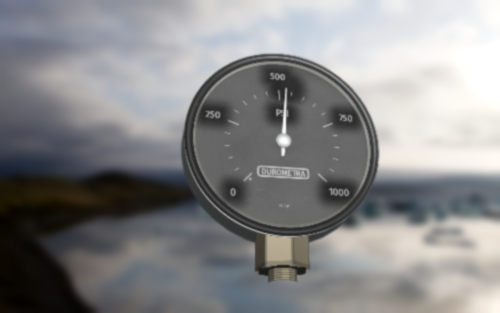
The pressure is 525; psi
